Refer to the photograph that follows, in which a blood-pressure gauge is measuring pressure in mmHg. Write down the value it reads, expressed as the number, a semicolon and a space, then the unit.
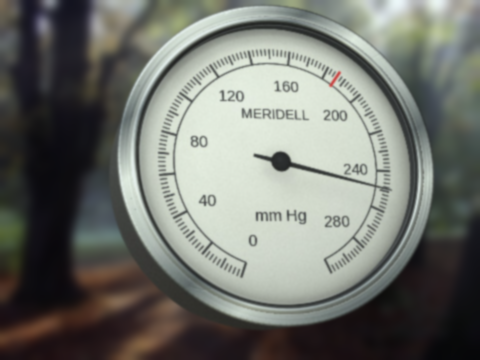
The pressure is 250; mmHg
